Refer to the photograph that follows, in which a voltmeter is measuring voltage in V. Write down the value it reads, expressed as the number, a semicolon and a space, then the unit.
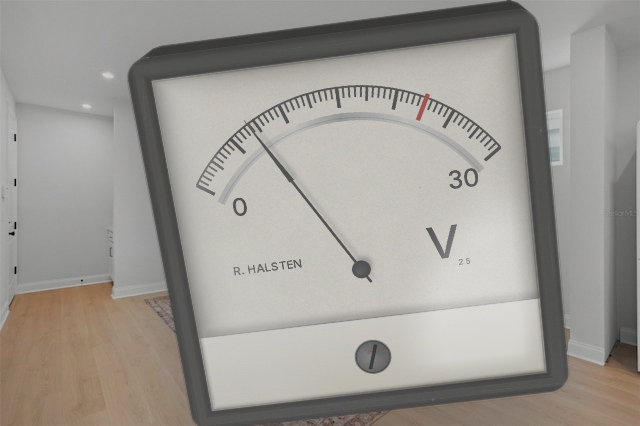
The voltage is 7; V
